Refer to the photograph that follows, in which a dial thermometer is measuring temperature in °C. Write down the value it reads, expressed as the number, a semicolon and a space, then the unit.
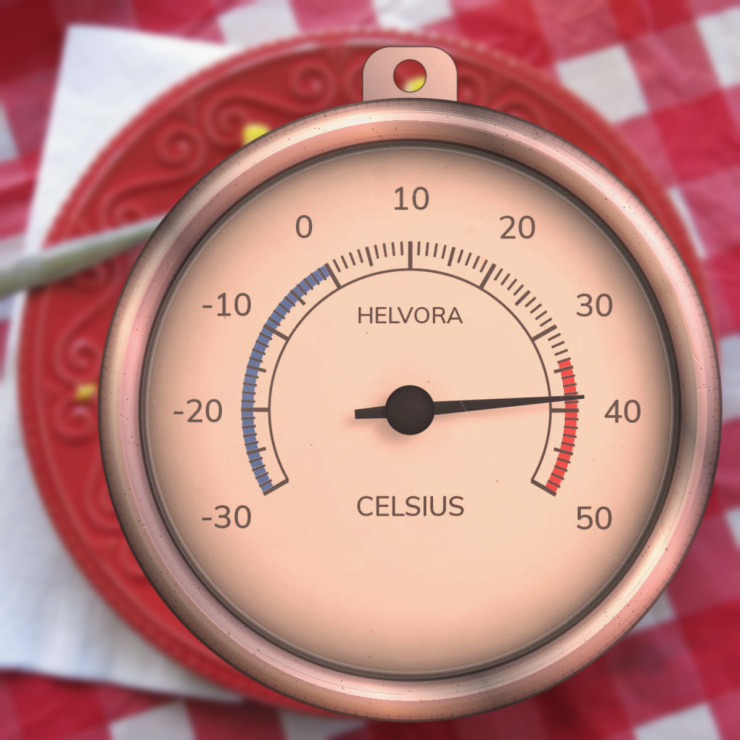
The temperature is 38.5; °C
